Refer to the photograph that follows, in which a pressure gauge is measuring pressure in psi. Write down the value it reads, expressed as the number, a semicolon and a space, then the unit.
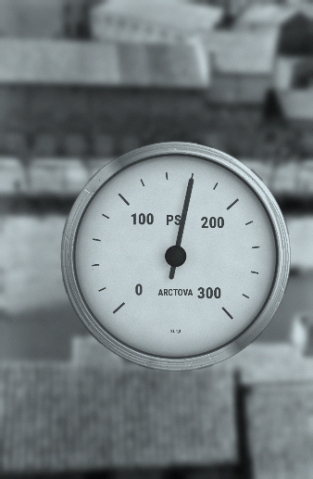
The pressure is 160; psi
